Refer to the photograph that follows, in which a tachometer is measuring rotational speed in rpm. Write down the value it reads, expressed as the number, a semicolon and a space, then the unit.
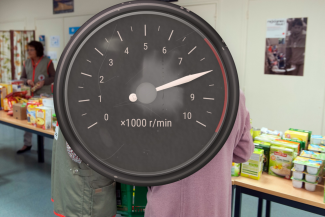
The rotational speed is 8000; rpm
